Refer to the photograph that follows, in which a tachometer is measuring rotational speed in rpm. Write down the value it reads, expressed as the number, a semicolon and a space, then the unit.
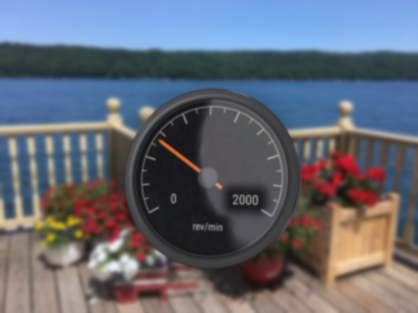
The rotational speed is 550; rpm
